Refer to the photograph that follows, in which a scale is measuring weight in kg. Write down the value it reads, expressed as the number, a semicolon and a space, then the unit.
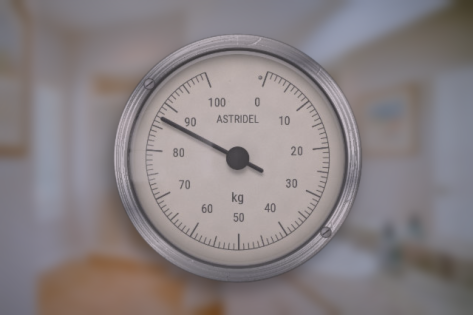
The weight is 87; kg
